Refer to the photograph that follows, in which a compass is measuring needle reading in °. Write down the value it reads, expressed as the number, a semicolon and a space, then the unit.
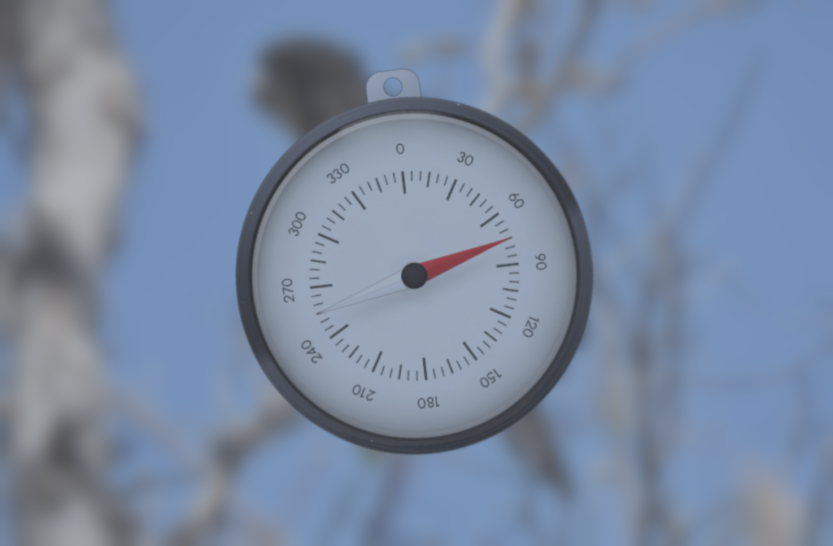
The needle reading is 75; °
